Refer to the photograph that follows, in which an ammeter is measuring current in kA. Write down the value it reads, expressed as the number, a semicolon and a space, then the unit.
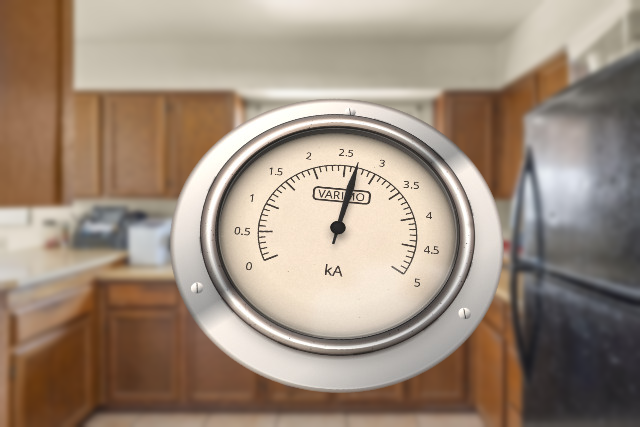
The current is 2.7; kA
